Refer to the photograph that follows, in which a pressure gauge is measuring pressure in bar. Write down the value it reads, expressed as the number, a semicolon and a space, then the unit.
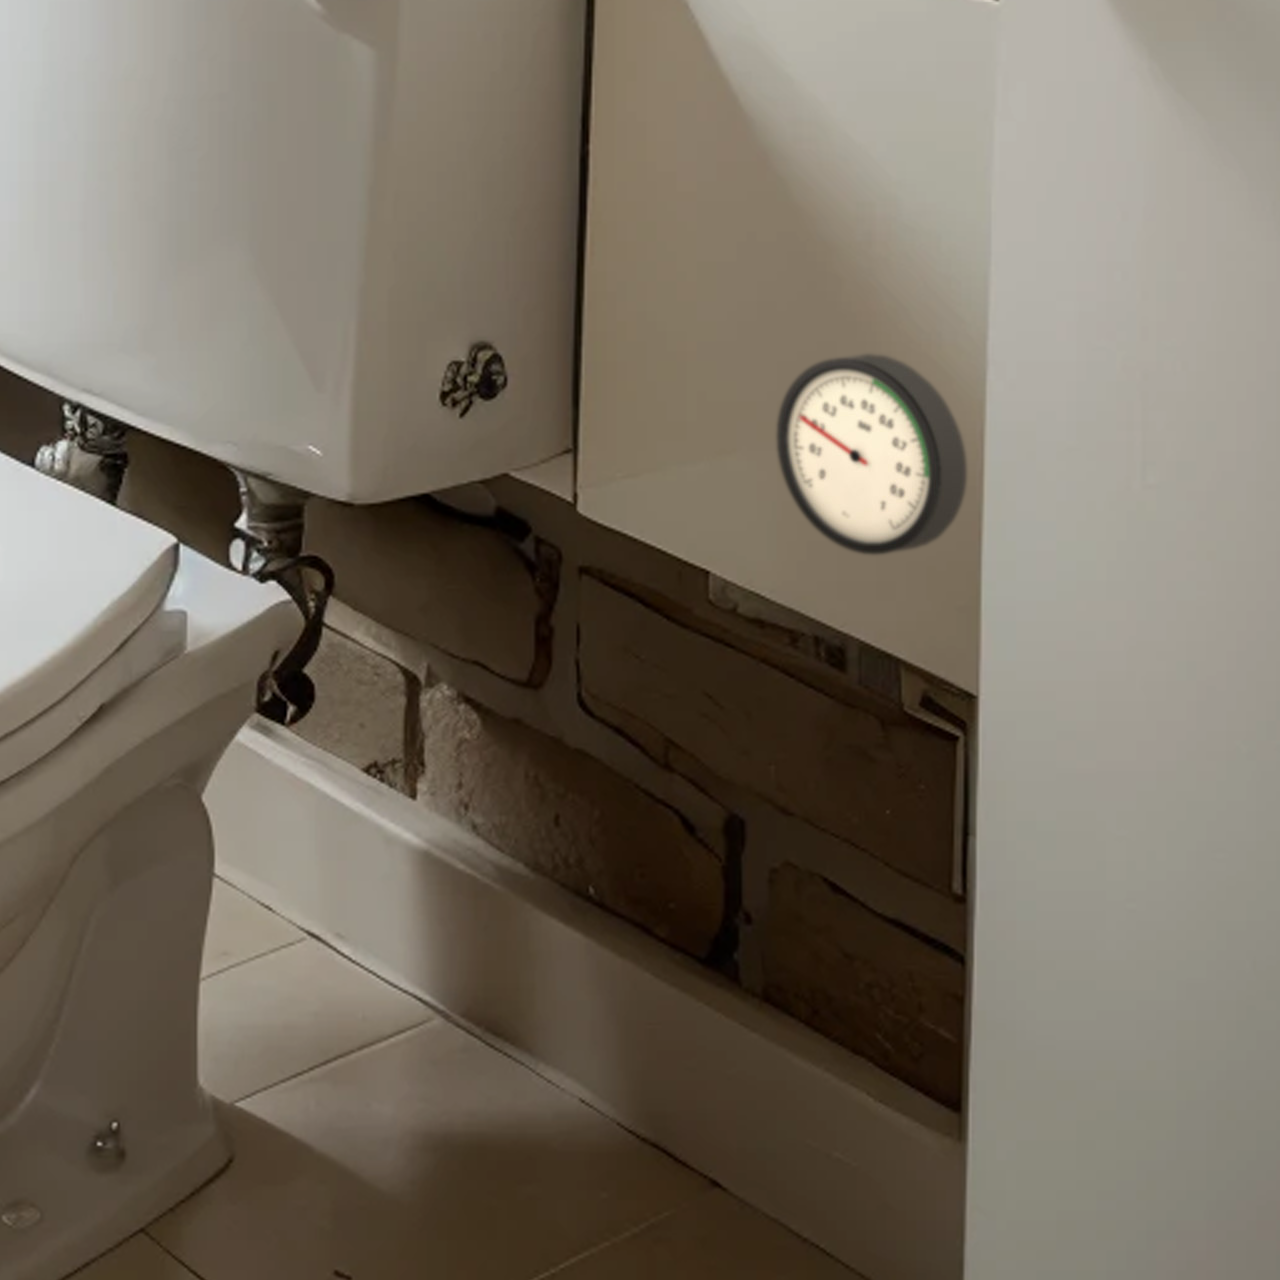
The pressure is 0.2; bar
